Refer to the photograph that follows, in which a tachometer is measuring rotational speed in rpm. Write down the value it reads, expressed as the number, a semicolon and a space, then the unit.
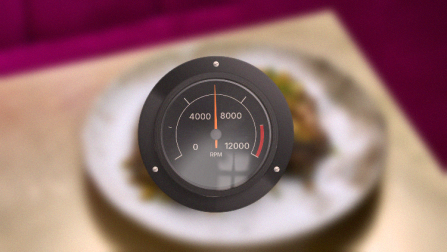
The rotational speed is 6000; rpm
